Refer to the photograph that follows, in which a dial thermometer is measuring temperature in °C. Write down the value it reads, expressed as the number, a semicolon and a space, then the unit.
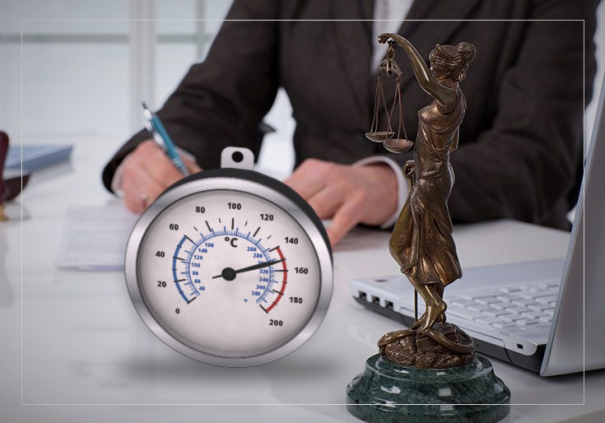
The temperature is 150; °C
